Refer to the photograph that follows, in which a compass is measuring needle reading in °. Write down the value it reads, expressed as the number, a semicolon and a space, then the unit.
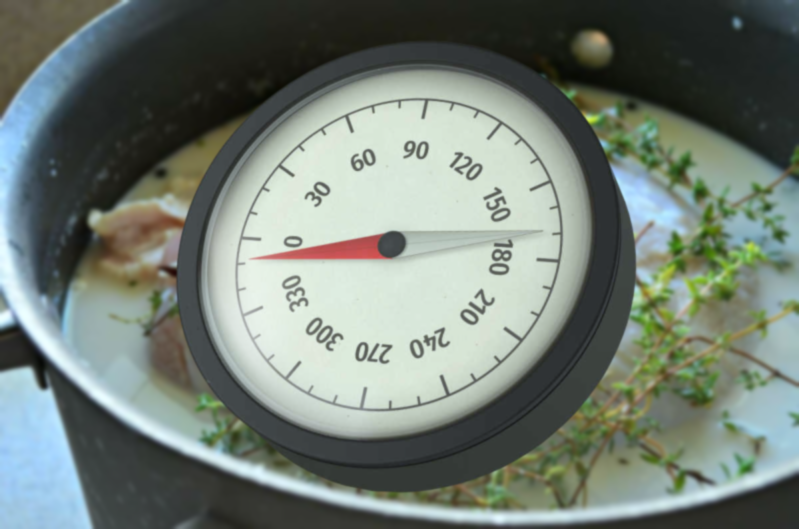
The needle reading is 350; °
